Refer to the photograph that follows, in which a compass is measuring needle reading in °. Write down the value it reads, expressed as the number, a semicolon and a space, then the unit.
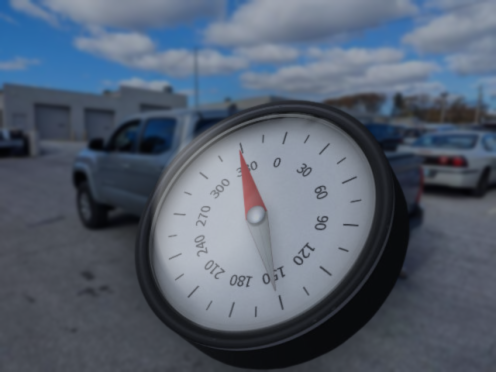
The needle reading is 330; °
